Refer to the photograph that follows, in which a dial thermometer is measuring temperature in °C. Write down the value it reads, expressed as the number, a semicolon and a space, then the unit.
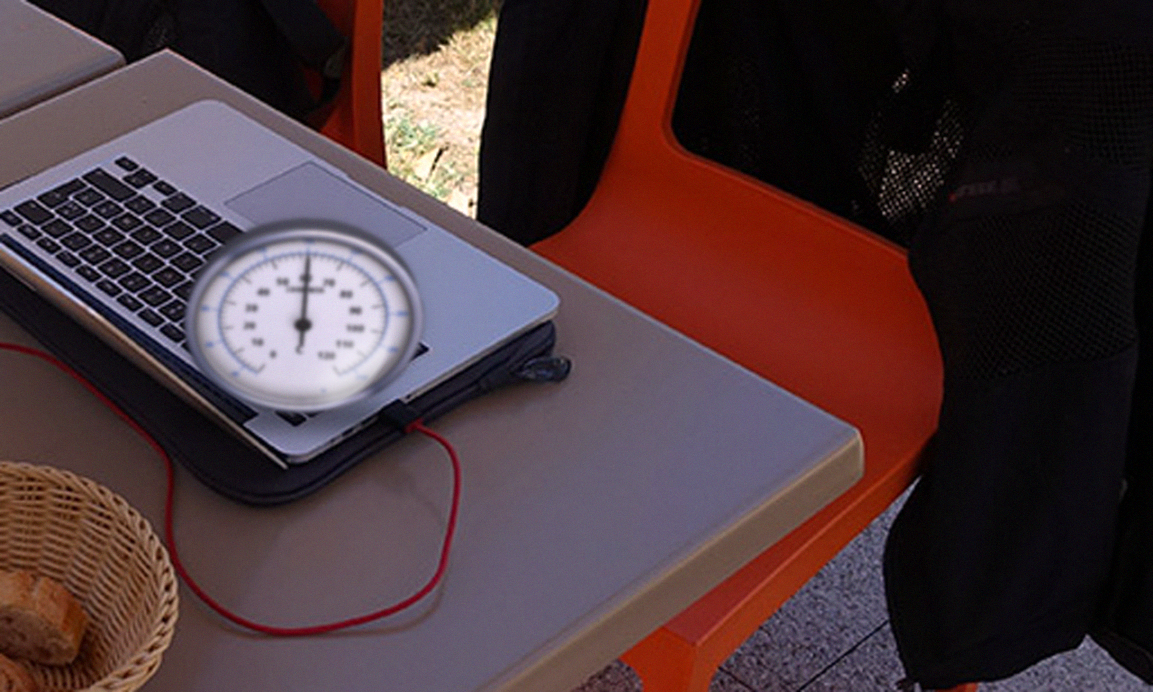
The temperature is 60; °C
